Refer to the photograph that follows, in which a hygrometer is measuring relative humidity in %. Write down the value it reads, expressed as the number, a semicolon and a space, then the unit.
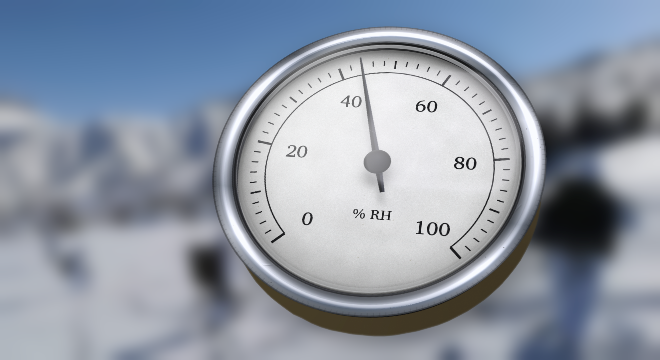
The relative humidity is 44; %
